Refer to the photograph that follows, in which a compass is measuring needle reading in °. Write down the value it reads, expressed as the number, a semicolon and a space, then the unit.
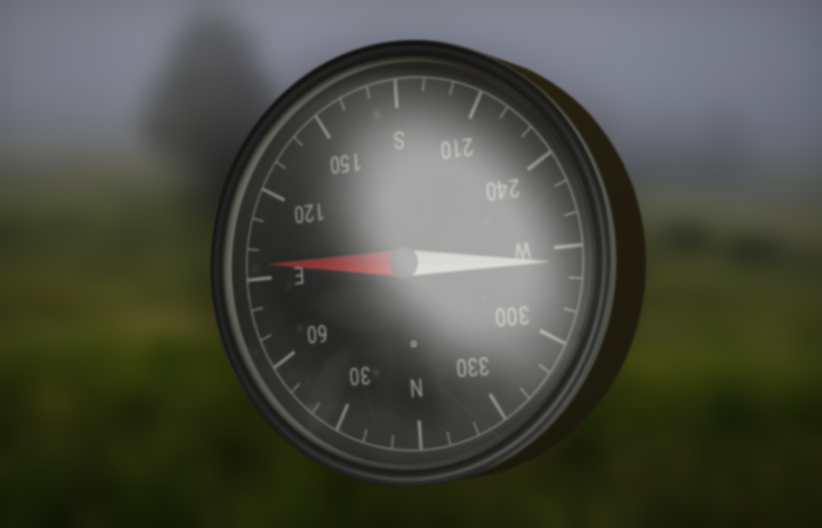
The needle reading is 95; °
